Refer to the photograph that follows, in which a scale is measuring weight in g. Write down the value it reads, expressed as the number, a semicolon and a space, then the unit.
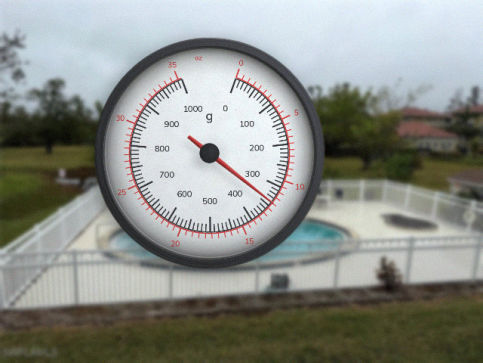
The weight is 340; g
